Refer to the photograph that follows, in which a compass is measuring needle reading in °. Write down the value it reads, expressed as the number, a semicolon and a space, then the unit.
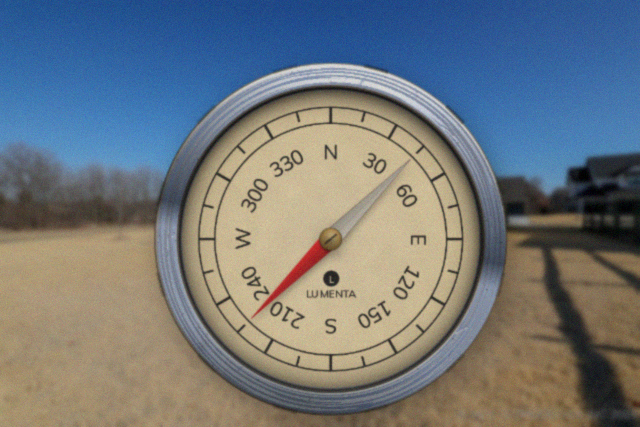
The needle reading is 225; °
